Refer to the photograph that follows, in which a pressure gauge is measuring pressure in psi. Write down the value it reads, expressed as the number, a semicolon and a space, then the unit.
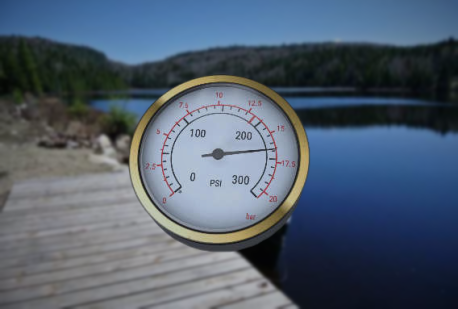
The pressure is 240; psi
